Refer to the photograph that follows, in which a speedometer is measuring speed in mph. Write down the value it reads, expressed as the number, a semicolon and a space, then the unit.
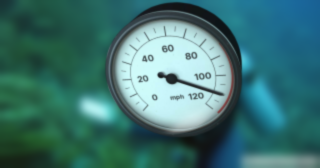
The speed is 110; mph
